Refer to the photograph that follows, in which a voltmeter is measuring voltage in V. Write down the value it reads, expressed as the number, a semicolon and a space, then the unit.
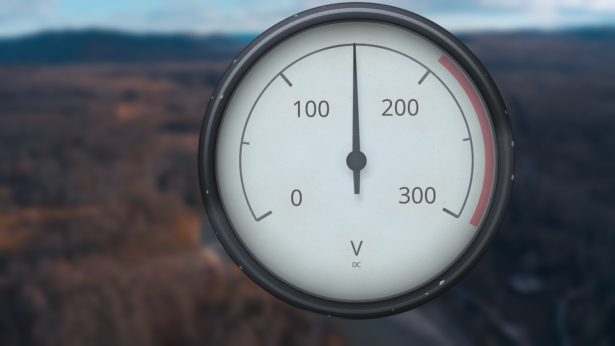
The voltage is 150; V
